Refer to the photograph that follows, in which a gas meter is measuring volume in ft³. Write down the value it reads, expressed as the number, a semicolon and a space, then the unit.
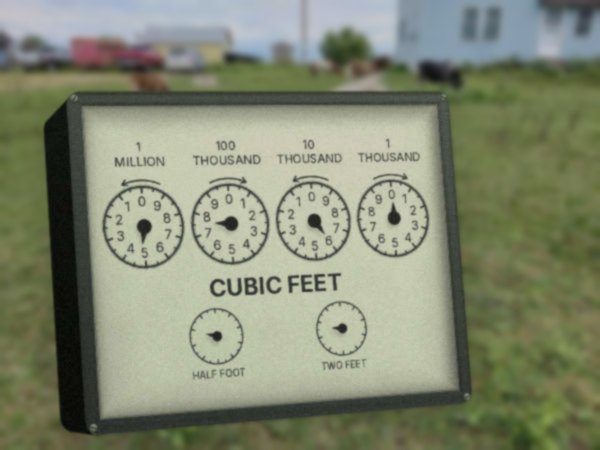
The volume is 476000; ft³
